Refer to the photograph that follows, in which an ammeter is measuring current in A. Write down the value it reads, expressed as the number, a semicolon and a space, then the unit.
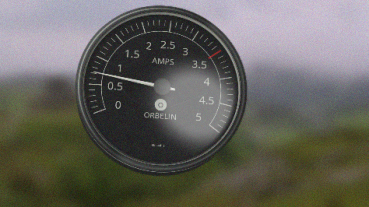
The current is 0.7; A
